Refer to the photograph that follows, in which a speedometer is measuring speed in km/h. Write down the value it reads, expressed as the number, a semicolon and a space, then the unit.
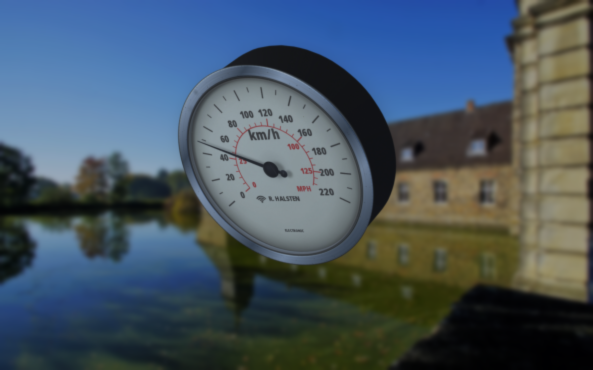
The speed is 50; km/h
